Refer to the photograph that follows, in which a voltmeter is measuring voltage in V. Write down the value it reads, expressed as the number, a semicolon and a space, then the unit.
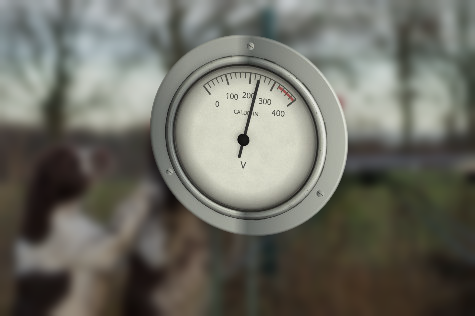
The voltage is 240; V
